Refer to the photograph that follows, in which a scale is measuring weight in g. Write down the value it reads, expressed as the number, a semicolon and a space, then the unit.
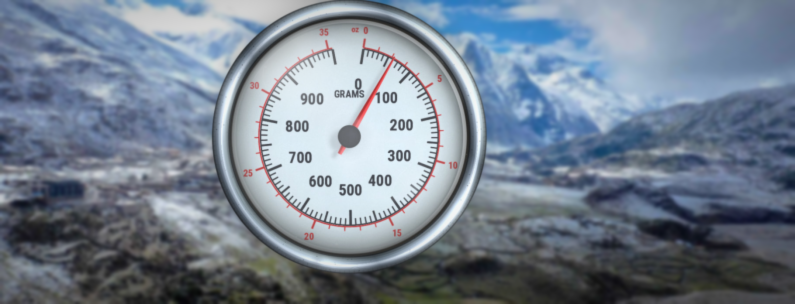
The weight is 60; g
